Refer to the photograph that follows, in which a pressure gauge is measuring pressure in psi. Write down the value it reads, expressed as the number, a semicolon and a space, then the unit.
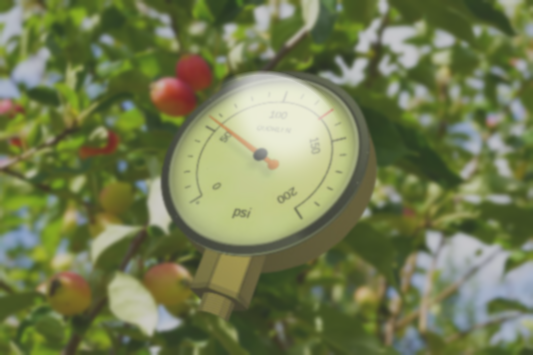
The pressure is 55; psi
